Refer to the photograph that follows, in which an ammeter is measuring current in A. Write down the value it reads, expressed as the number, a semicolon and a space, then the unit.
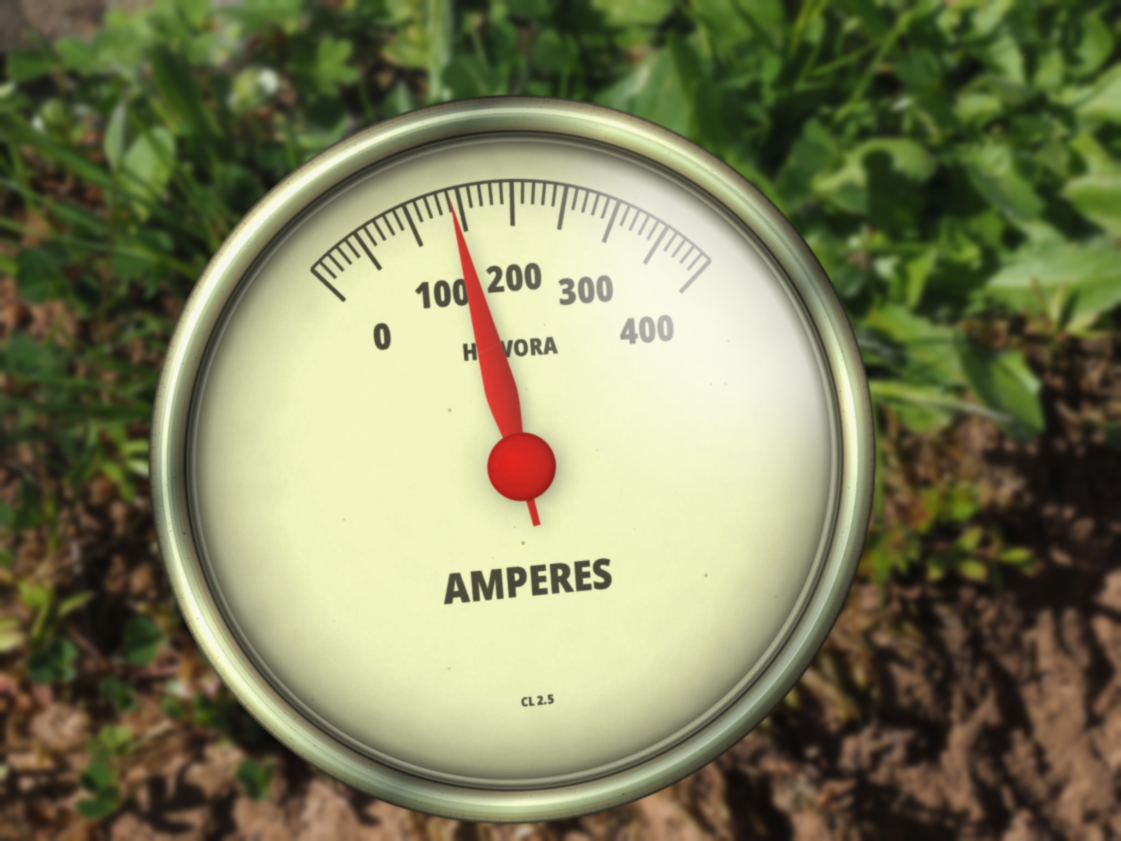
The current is 140; A
